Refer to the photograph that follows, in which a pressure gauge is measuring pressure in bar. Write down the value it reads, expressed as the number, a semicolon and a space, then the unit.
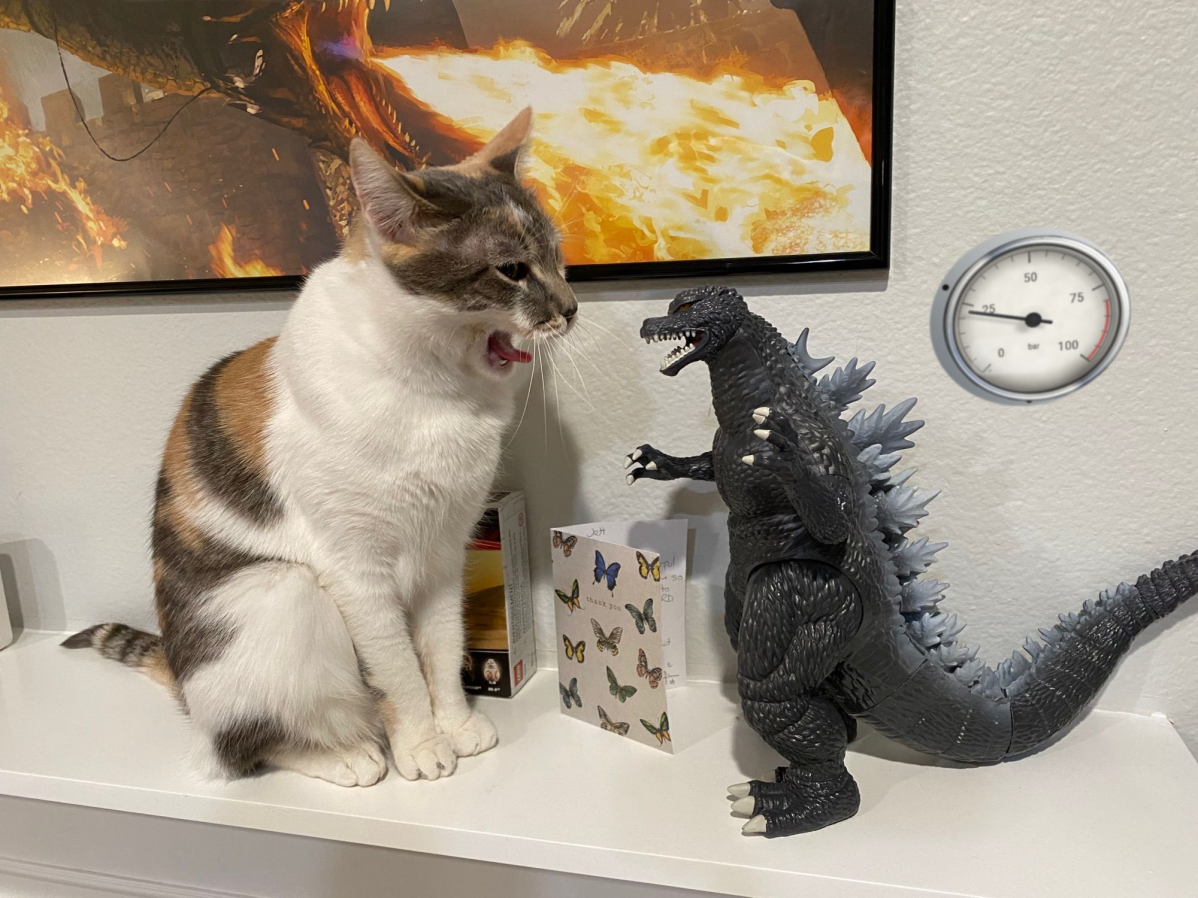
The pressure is 22.5; bar
